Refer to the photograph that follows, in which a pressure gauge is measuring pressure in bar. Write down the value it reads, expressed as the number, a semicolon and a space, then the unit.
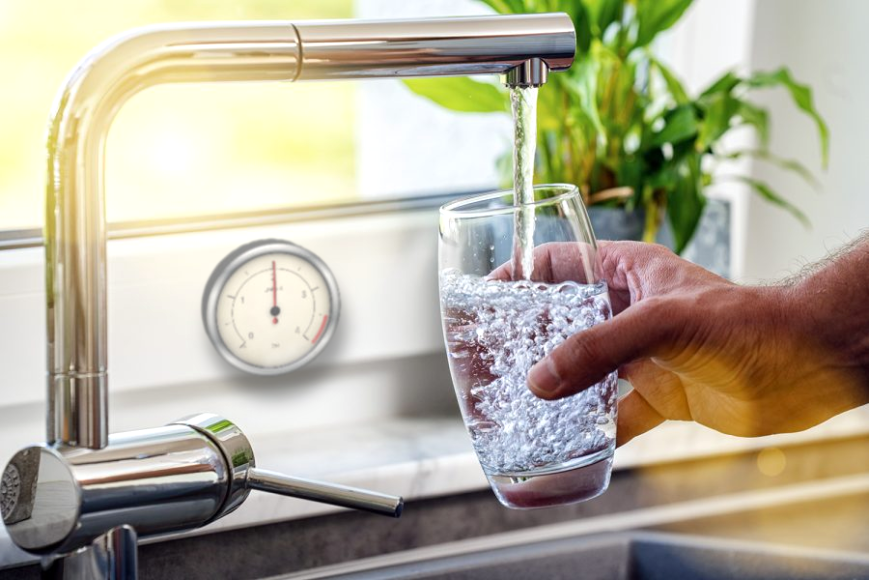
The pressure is 2; bar
